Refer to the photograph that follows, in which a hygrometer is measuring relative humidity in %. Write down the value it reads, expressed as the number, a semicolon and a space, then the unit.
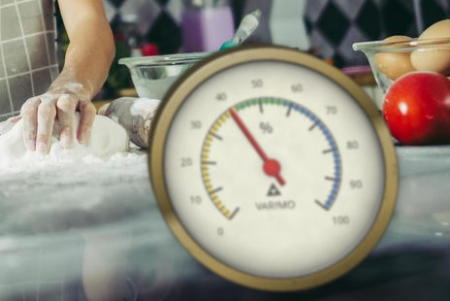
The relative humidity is 40; %
